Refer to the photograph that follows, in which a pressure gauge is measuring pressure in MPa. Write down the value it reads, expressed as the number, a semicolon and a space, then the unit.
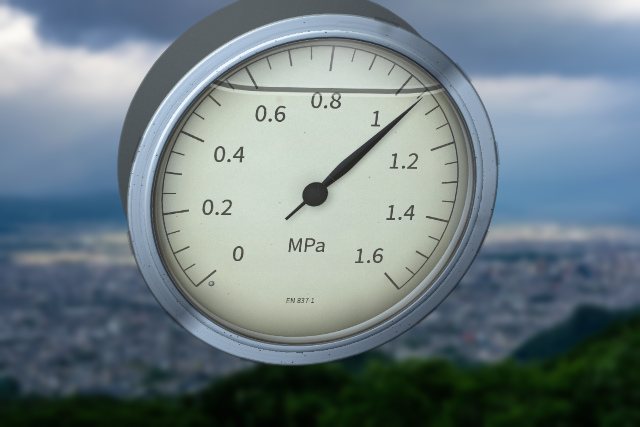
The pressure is 1.05; MPa
